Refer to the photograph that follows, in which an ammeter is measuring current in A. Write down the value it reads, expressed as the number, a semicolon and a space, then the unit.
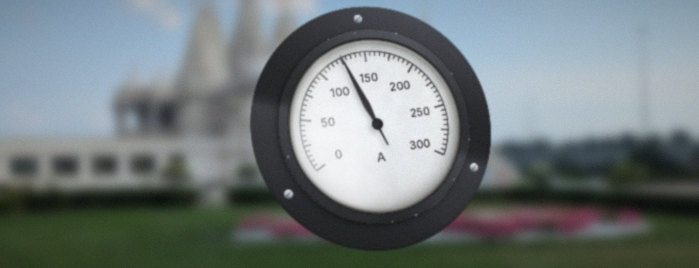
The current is 125; A
